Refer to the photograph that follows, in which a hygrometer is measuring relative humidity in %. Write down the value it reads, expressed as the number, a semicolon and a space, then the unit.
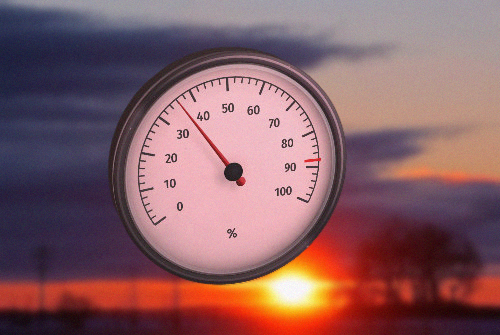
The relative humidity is 36; %
